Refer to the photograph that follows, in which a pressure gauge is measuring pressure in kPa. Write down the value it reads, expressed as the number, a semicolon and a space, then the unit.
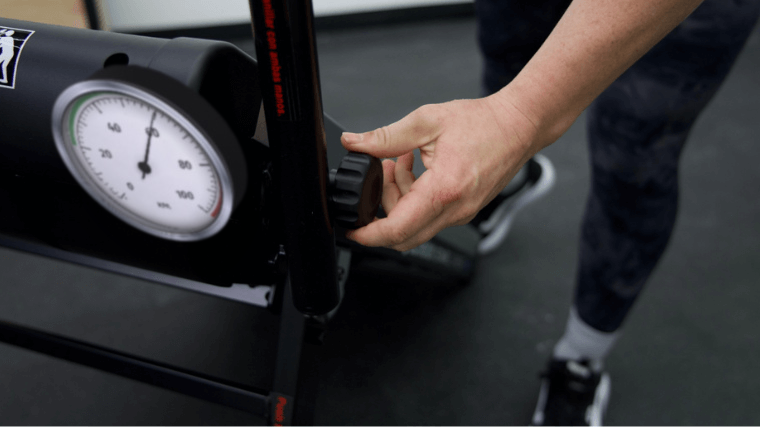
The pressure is 60; kPa
